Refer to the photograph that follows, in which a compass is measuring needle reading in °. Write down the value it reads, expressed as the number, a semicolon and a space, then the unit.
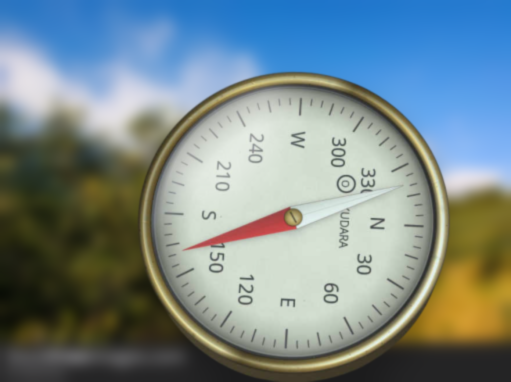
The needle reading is 160; °
